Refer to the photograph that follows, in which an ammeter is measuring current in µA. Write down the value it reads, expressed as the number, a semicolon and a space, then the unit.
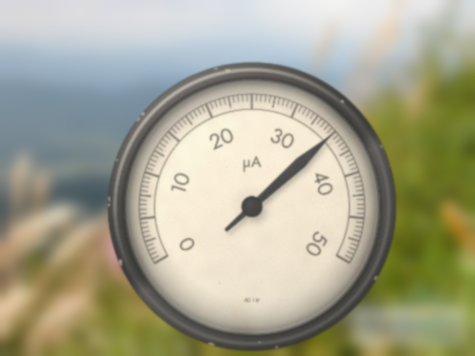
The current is 35; µA
